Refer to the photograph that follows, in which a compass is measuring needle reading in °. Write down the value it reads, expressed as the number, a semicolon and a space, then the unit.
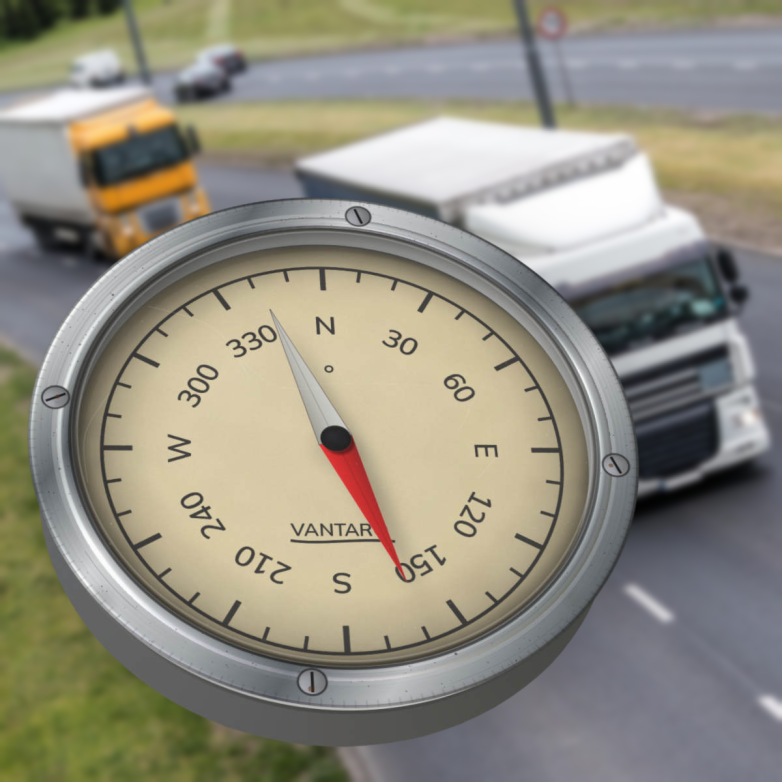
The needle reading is 160; °
